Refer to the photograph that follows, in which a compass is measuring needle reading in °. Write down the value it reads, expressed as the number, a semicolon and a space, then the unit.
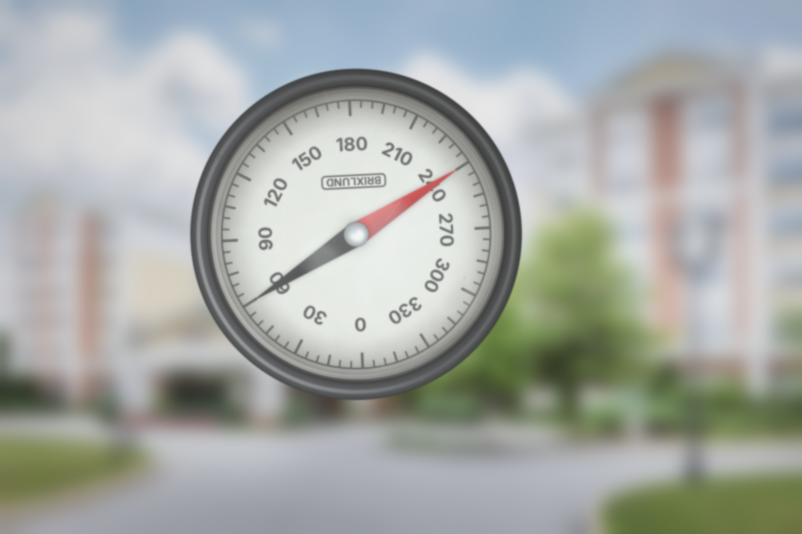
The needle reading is 240; °
